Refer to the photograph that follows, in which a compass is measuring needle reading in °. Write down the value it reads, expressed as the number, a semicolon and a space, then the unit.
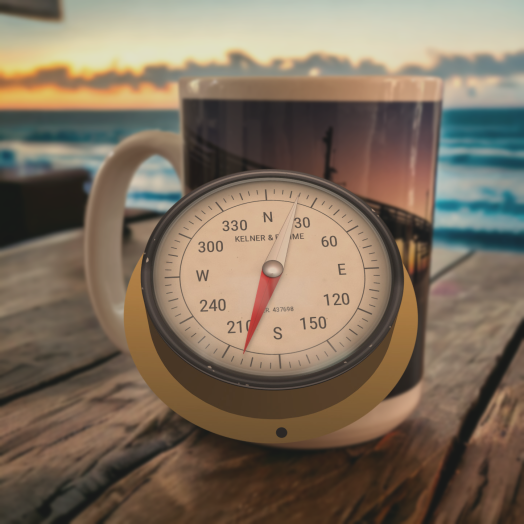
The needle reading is 200; °
